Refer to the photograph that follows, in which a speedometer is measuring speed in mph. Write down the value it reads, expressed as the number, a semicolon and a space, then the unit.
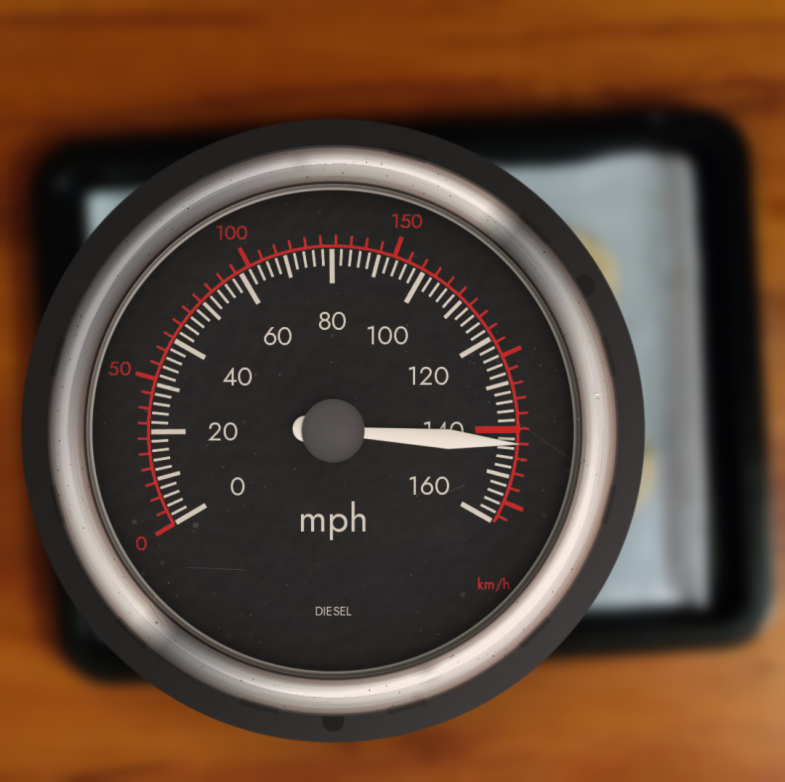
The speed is 143; mph
